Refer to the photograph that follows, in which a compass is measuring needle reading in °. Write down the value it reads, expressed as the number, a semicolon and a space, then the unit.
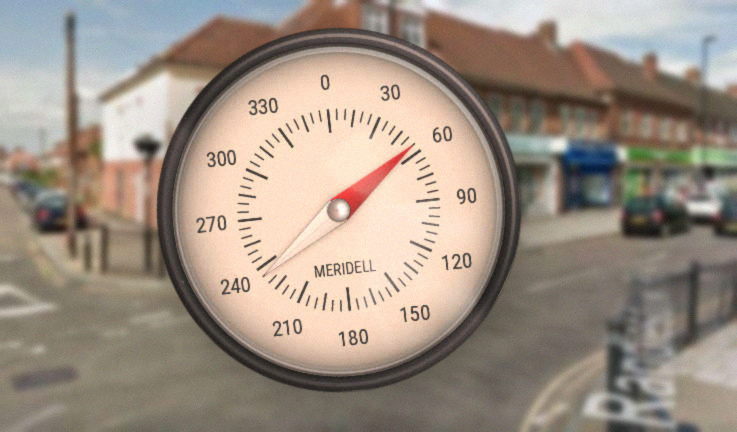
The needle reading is 55; °
